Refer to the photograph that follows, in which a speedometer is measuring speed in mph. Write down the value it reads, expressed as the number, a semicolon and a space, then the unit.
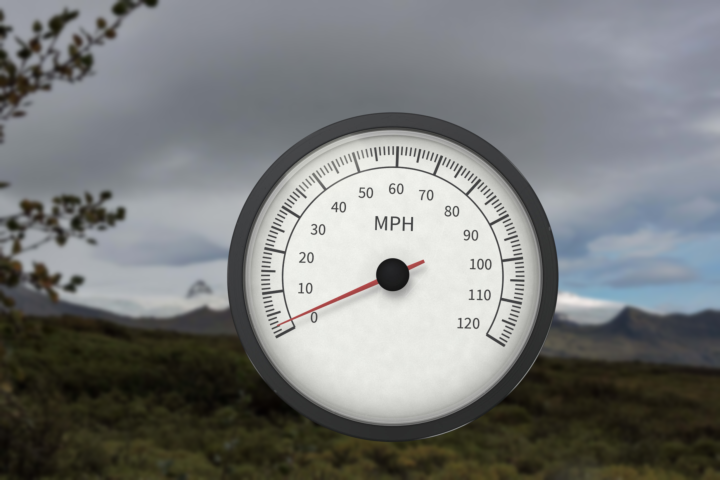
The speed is 2; mph
